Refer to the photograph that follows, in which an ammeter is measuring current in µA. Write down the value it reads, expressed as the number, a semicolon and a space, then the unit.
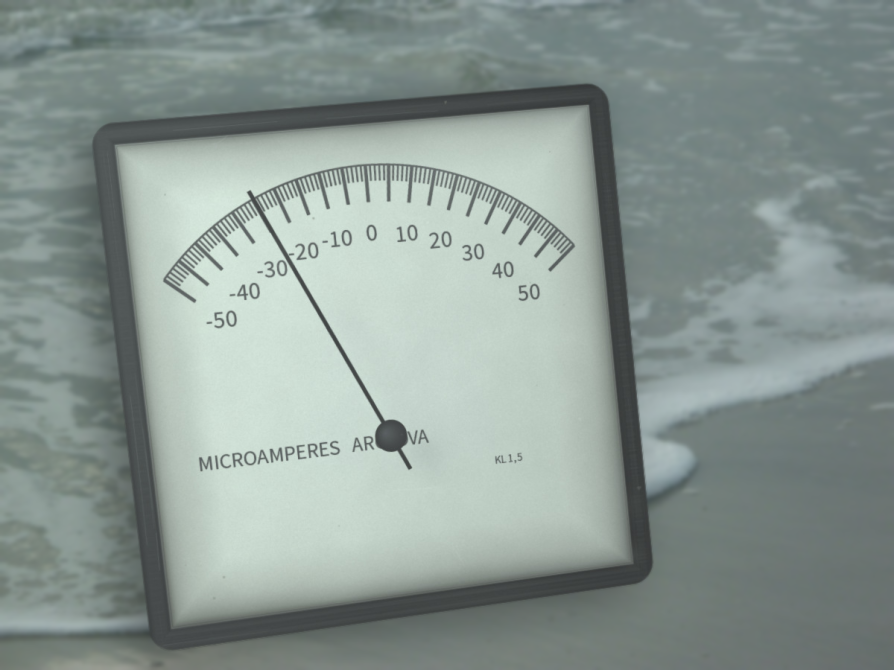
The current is -25; µA
